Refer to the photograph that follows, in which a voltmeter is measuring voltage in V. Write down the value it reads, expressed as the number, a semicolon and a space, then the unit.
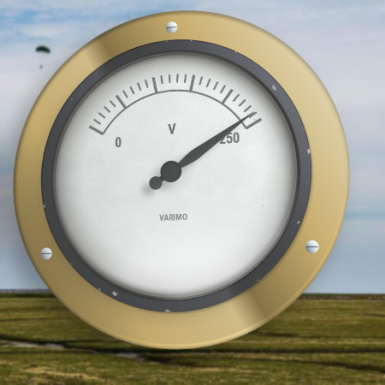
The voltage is 240; V
